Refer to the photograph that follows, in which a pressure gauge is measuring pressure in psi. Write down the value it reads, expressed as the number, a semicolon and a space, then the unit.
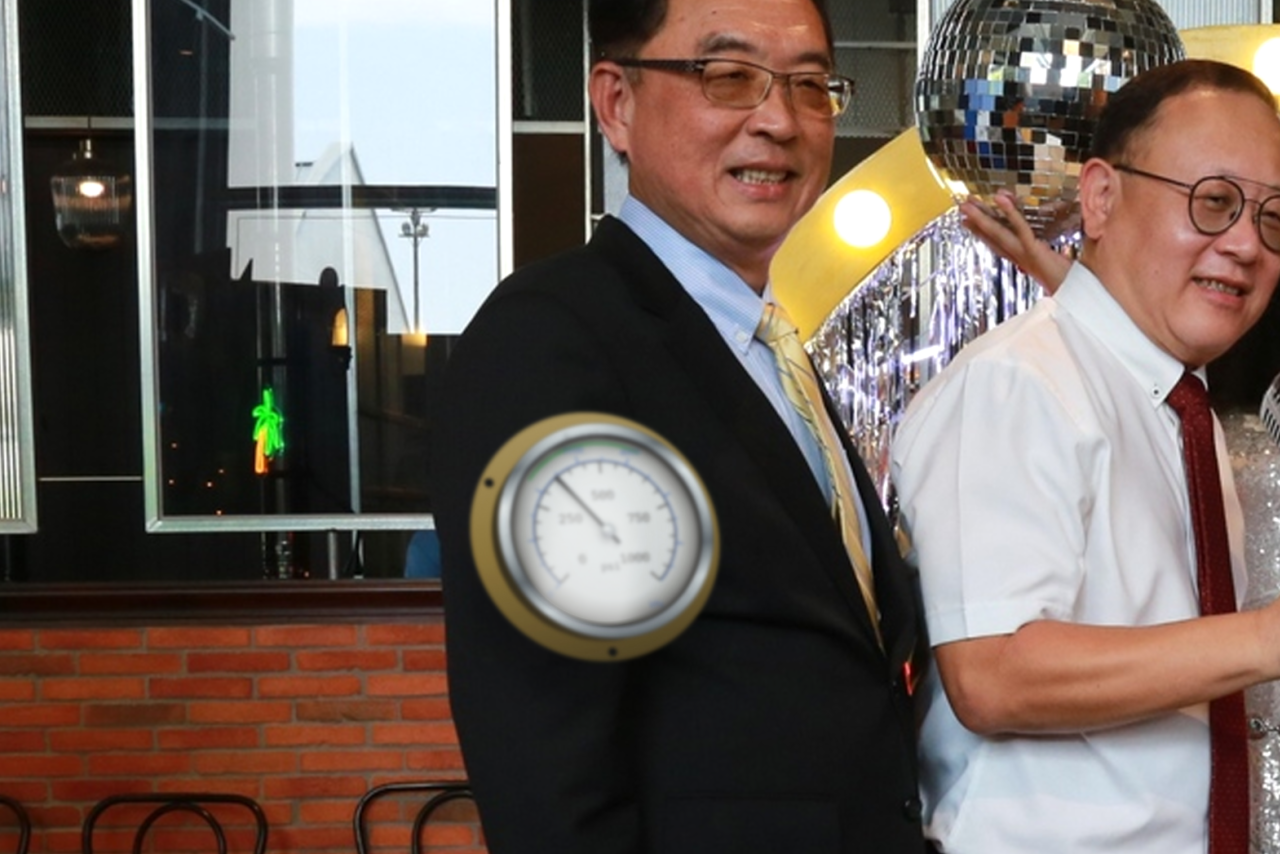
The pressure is 350; psi
